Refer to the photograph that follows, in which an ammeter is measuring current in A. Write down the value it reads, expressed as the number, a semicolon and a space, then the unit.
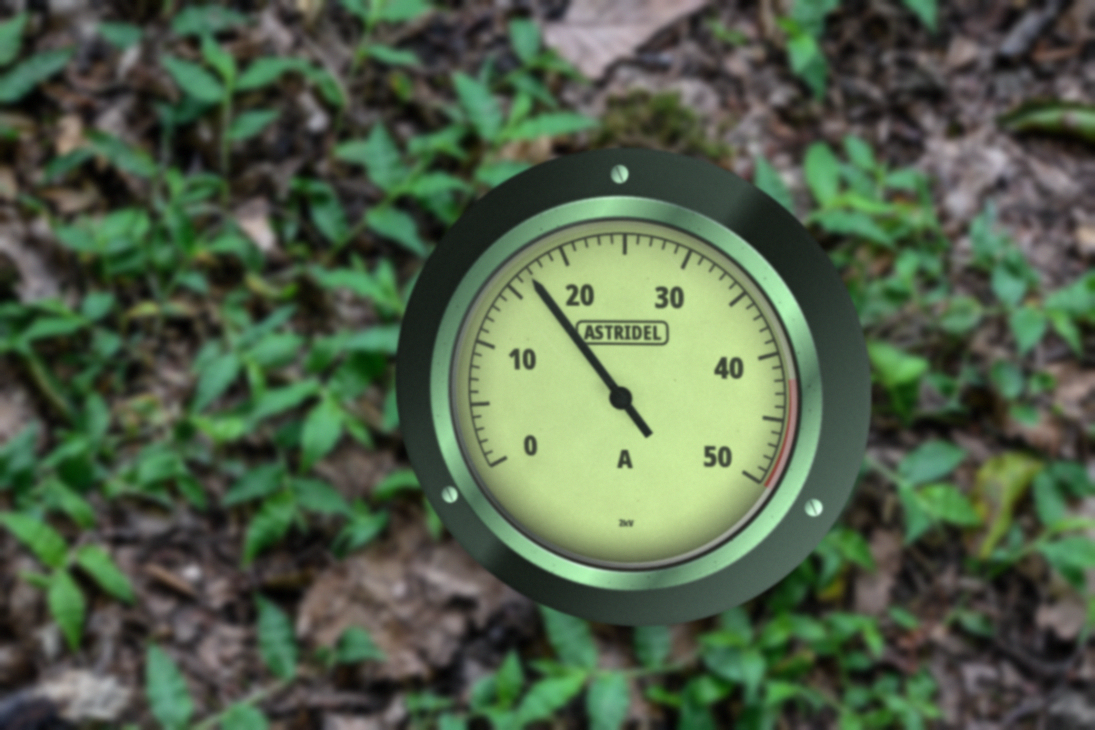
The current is 17; A
